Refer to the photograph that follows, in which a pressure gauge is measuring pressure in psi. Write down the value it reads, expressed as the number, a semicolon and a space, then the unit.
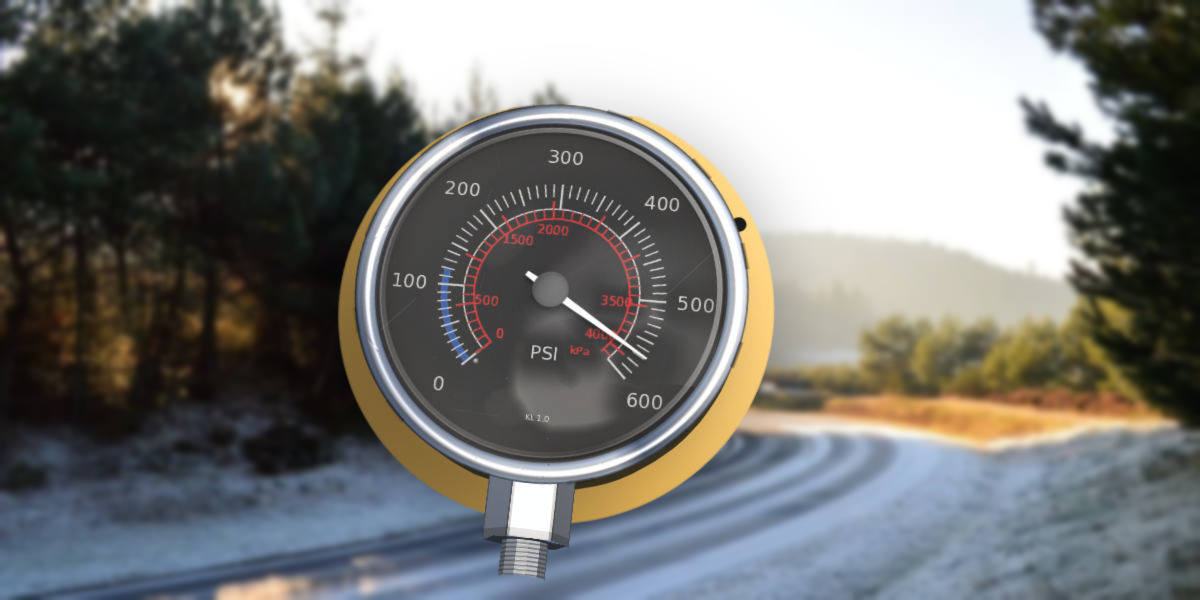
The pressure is 570; psi
